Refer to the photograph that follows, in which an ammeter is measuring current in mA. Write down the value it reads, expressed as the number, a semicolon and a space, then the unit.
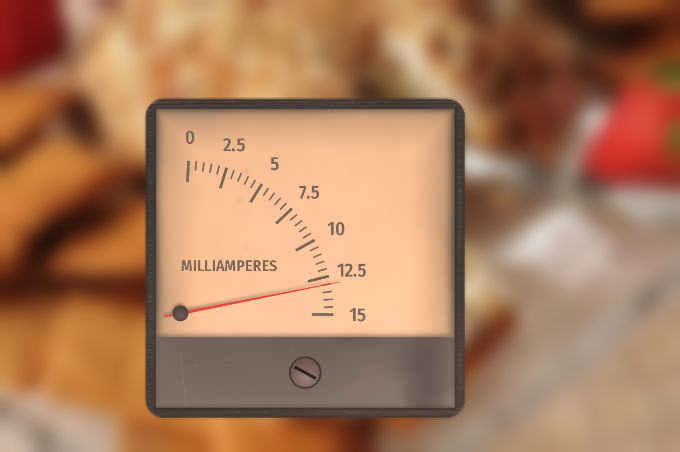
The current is 13; mA
